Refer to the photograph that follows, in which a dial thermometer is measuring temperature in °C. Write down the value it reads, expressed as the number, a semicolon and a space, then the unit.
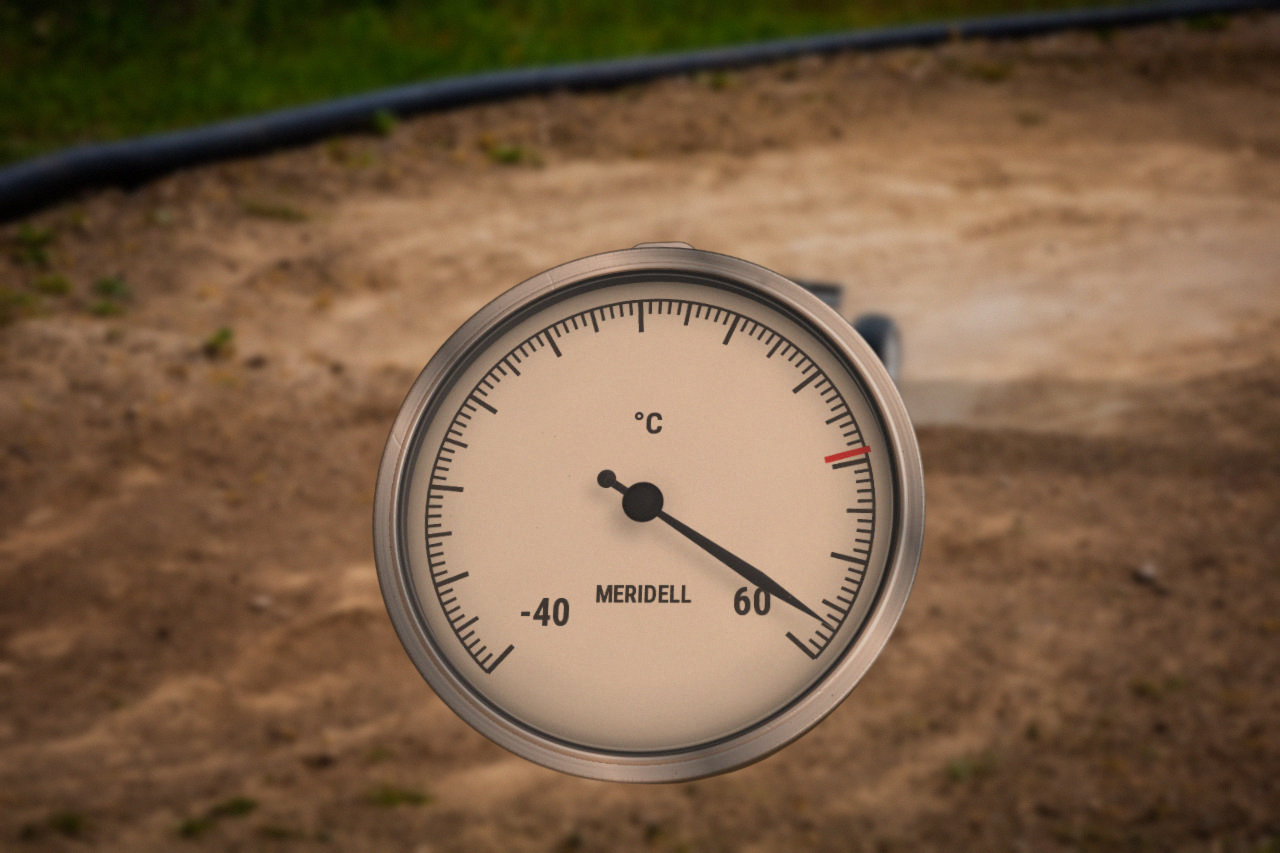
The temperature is 57; °C
